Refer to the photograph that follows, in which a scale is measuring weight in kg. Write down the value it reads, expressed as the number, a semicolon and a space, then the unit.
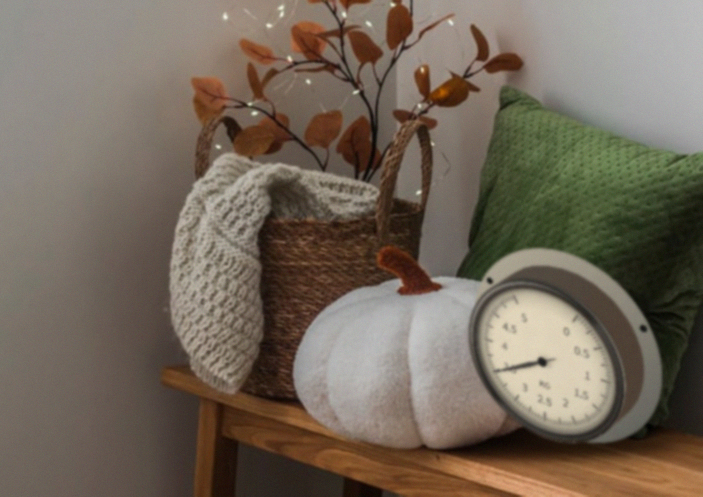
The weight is 3.5; kg
